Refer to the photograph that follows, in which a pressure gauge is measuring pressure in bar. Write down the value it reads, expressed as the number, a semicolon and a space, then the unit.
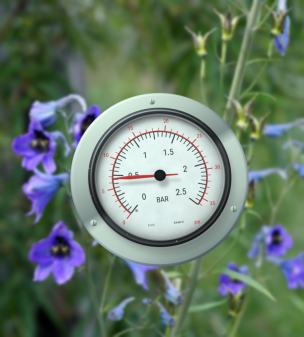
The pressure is 0.45; bar
